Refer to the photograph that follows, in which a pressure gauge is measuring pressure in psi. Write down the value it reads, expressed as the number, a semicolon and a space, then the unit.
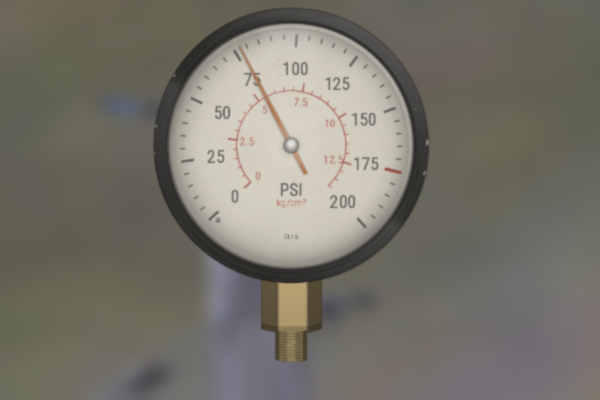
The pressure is 77.5; psi
